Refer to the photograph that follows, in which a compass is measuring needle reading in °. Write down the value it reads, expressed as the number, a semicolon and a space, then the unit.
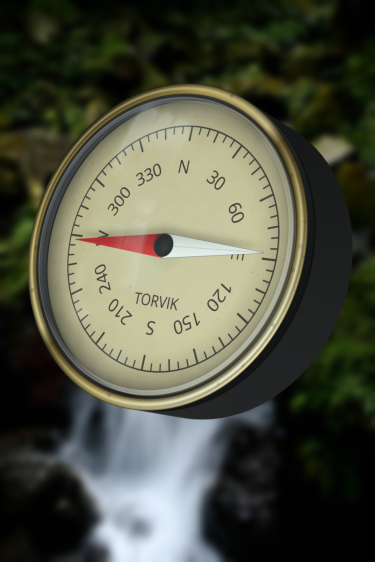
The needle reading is 267.5; °
